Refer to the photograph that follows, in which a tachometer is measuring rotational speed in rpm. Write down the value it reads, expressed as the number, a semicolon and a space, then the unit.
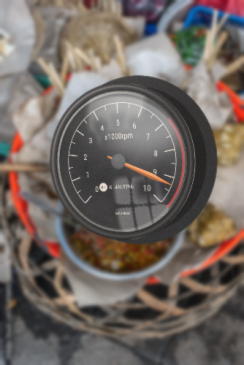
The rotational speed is 9250; rpm
